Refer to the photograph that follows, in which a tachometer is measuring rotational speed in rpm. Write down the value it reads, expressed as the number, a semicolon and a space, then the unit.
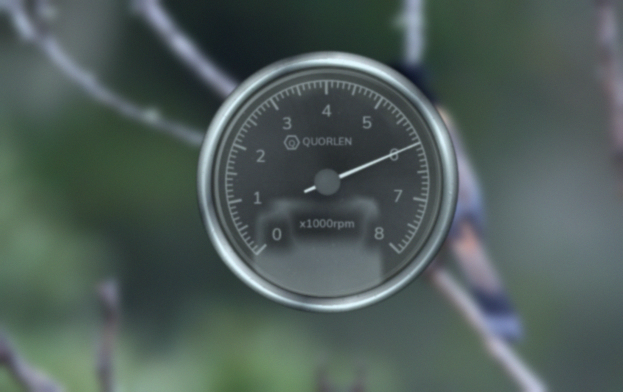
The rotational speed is 6000; rpm
